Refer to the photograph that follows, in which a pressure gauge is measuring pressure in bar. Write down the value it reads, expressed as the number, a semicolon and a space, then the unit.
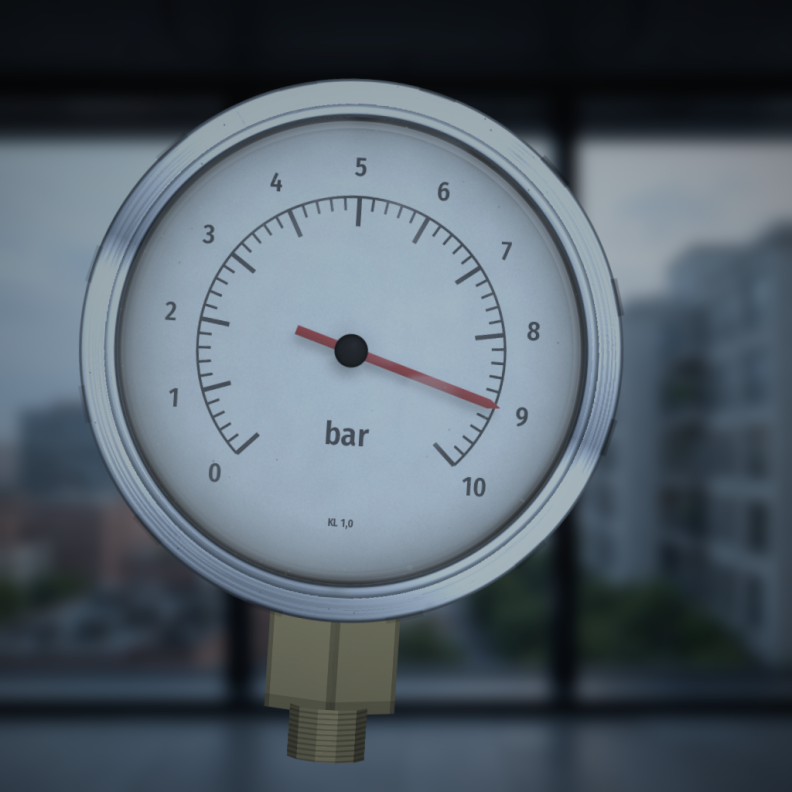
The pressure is 9; bar
